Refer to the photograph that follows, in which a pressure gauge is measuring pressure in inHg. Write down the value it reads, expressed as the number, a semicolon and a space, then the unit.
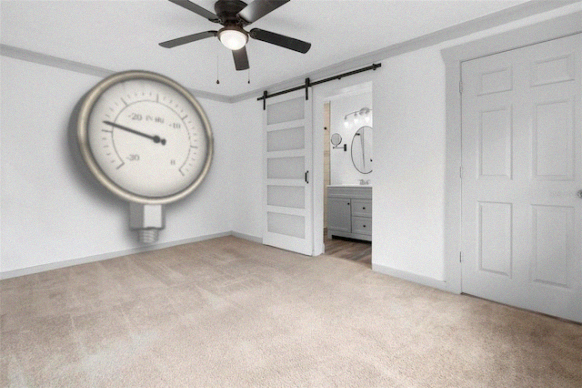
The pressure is -24; inHg
